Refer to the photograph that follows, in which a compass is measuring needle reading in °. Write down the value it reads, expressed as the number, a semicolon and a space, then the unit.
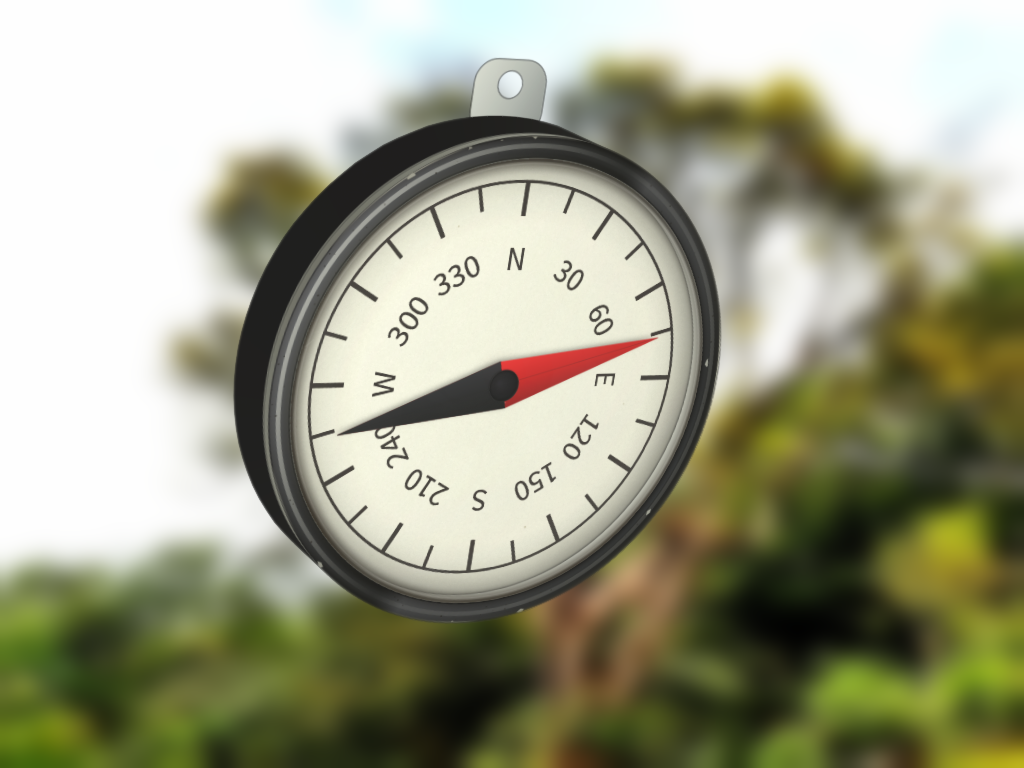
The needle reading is 75; °
